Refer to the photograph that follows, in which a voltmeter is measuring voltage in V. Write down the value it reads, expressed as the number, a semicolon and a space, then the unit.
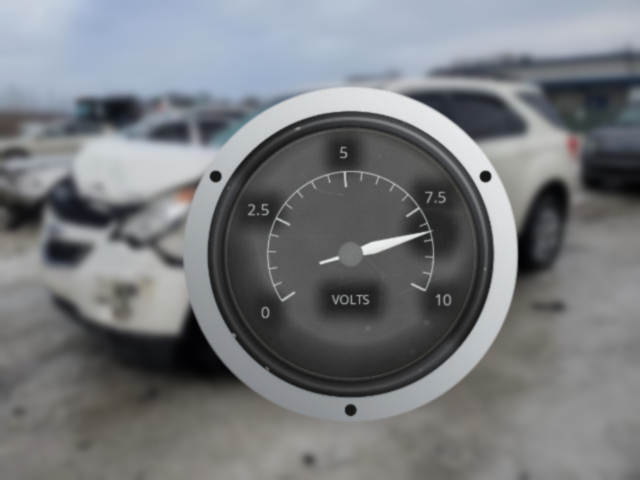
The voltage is 8.25; V
